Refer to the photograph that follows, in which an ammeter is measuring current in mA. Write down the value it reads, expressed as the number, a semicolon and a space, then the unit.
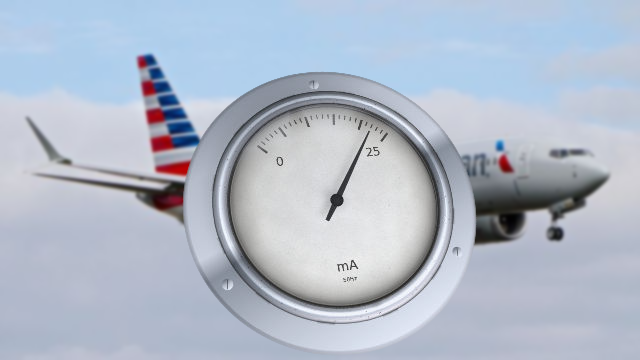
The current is 22; mA
